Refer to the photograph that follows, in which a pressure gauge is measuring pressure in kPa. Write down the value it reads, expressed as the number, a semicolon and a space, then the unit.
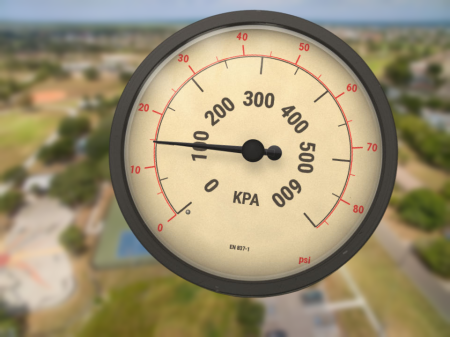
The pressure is 100; kPa
